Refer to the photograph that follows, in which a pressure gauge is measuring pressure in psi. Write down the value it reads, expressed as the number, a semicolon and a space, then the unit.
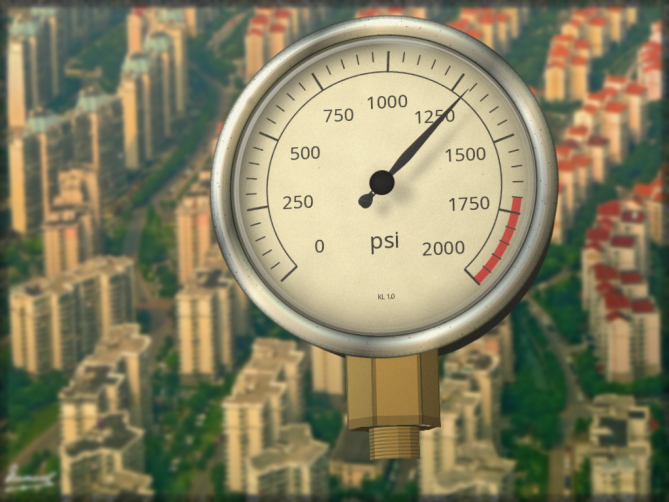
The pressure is 1300; psi
